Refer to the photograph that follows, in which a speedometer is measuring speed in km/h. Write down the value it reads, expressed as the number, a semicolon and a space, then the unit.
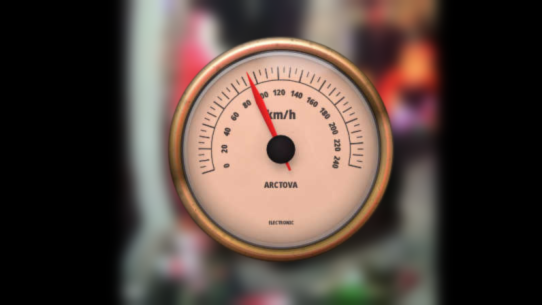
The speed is 95; km/h
